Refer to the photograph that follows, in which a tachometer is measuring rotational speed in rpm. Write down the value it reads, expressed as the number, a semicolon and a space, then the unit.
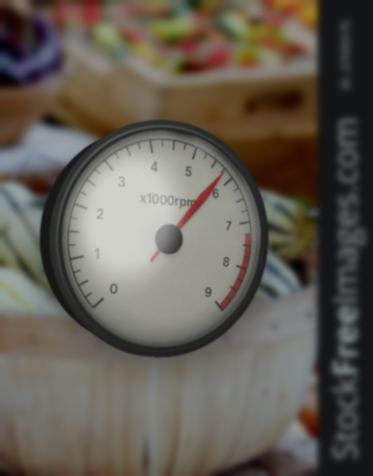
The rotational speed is 5750; rpm
